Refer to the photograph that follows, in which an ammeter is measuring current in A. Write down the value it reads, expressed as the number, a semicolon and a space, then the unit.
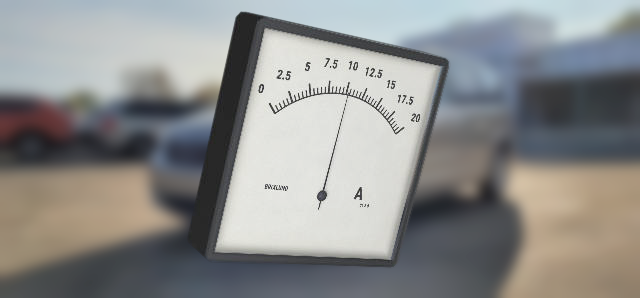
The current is 10; A
